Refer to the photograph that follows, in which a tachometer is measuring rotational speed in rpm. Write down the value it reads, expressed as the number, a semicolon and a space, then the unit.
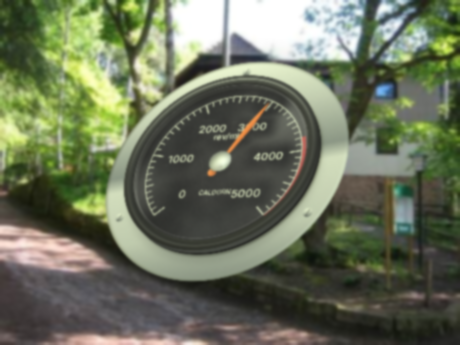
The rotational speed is 3000; rpm
